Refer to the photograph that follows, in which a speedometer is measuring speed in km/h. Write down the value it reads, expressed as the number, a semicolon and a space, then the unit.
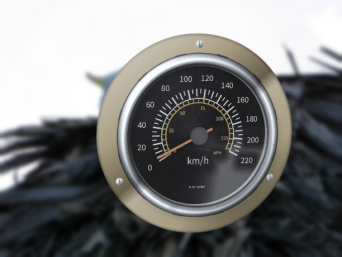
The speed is 5; km/h
